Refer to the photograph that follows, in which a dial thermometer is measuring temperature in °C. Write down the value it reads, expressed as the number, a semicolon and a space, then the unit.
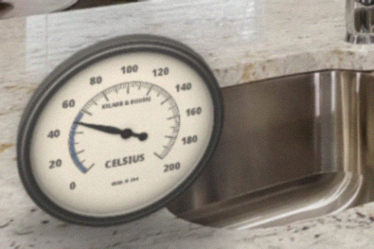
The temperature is 50; °C
